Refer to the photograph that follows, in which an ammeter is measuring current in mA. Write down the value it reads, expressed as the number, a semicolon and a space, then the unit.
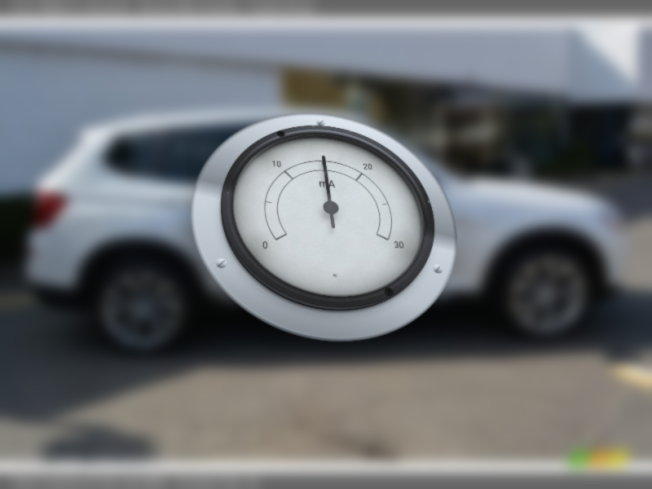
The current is 15; mA
